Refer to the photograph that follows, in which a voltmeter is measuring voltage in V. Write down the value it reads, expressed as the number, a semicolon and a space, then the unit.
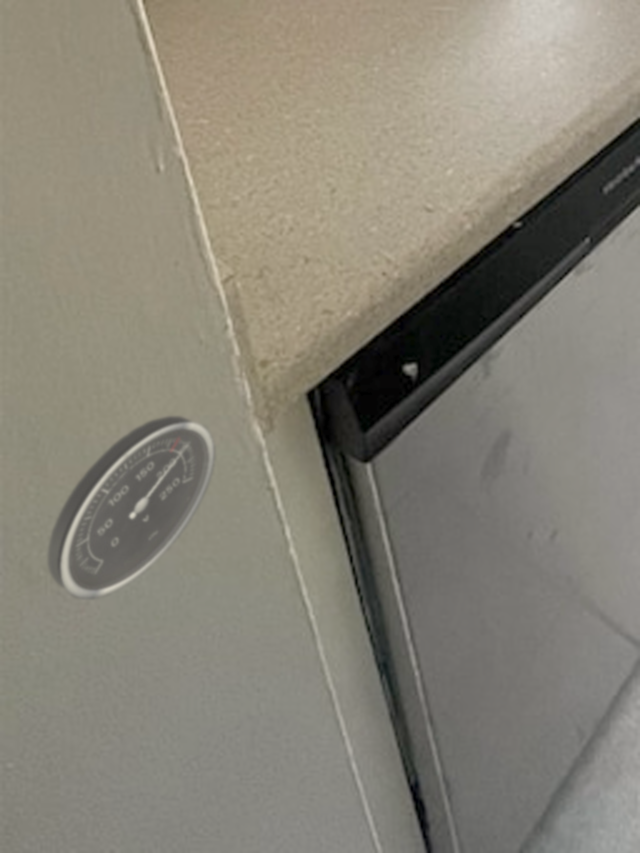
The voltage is 200; V
